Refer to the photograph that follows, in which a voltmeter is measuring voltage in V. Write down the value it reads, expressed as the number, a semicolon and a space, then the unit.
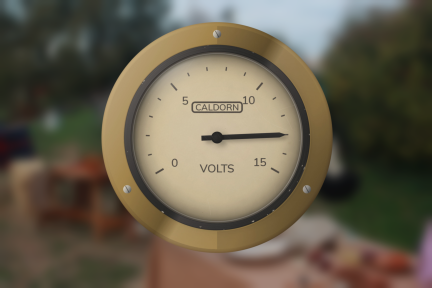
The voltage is 13; V
